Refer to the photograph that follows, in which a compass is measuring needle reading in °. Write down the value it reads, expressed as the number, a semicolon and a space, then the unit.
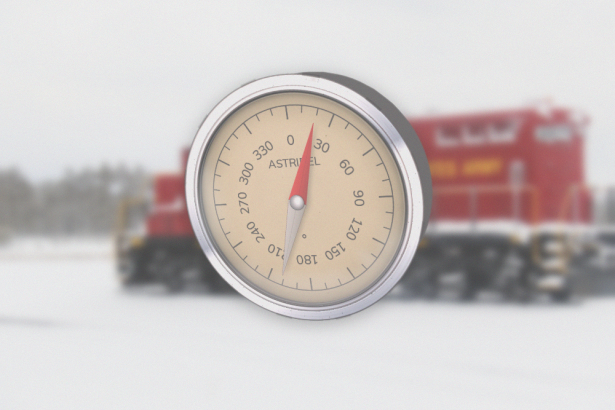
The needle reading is 20; °
